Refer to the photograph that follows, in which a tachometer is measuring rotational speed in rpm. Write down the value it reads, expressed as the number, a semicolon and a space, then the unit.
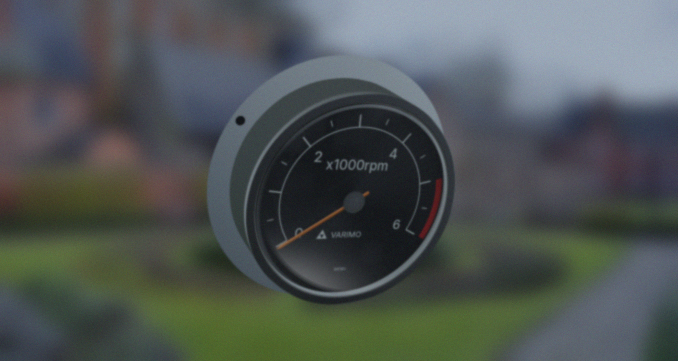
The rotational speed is 0; rpm
